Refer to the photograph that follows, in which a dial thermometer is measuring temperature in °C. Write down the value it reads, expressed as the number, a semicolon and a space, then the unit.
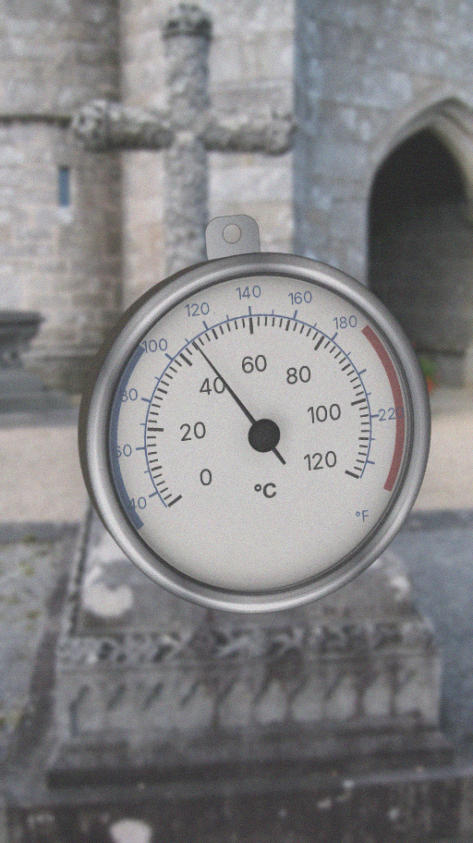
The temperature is 44; °C
